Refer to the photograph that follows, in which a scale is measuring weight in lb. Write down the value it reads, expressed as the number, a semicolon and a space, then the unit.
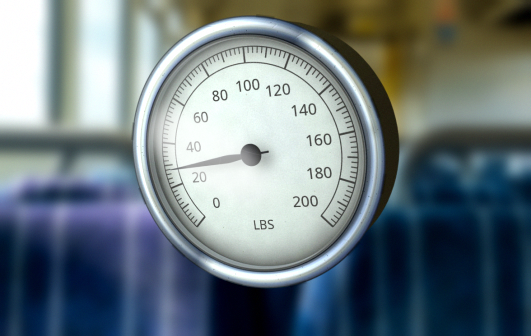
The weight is 28; lb
